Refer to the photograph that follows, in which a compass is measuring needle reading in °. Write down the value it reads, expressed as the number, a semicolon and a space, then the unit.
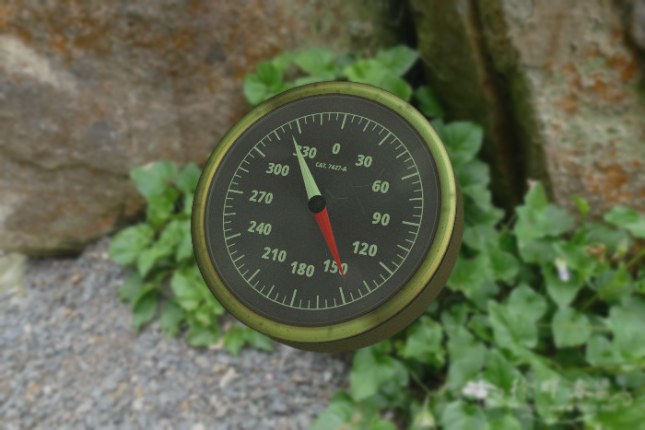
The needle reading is 145; °
